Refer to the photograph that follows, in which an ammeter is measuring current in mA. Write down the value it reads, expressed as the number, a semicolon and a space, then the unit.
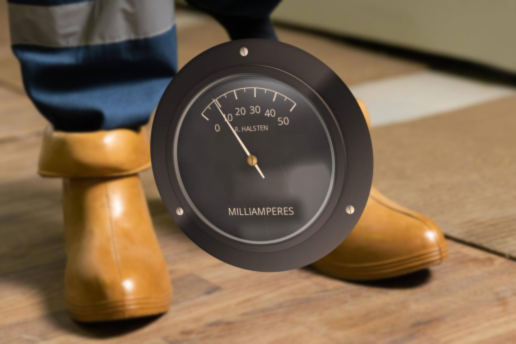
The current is 10; mA
